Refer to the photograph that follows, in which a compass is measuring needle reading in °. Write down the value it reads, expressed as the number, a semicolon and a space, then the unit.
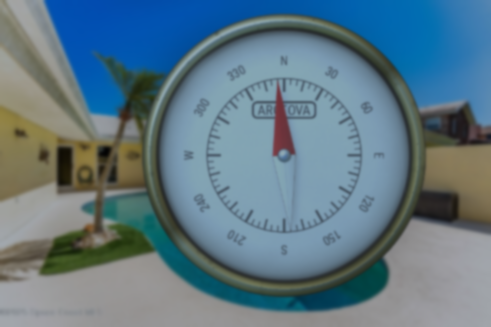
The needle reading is 355; °
